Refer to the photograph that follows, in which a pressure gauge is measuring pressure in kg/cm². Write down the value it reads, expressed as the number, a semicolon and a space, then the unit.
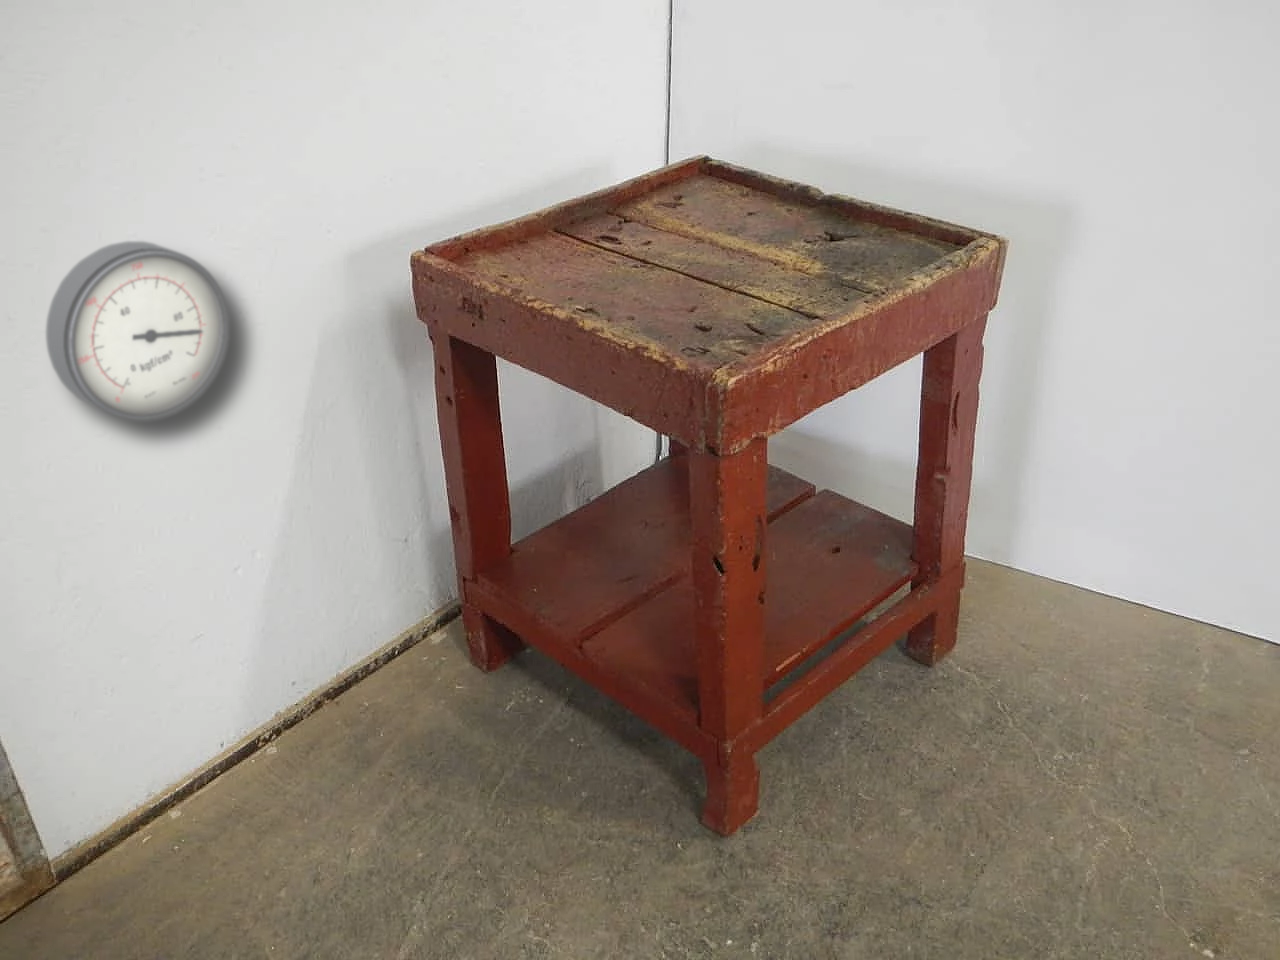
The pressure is 90; kg/cm²
